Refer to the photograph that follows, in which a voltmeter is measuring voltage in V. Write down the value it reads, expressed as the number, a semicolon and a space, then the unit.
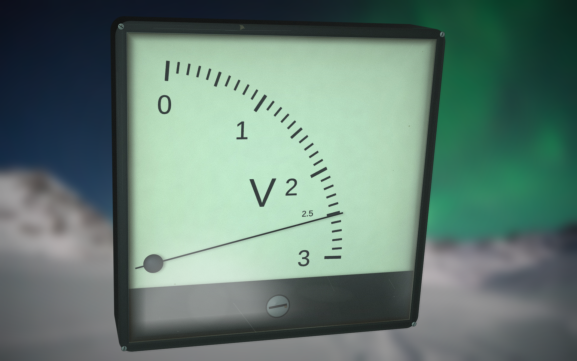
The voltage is 2.5; V
